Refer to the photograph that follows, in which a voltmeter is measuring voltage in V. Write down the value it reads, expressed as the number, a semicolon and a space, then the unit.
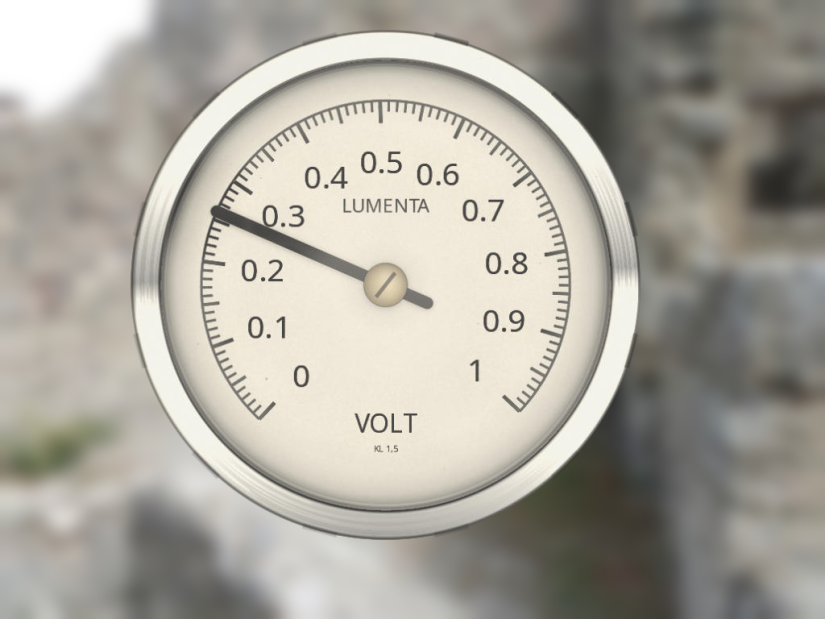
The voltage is 0.26; V
